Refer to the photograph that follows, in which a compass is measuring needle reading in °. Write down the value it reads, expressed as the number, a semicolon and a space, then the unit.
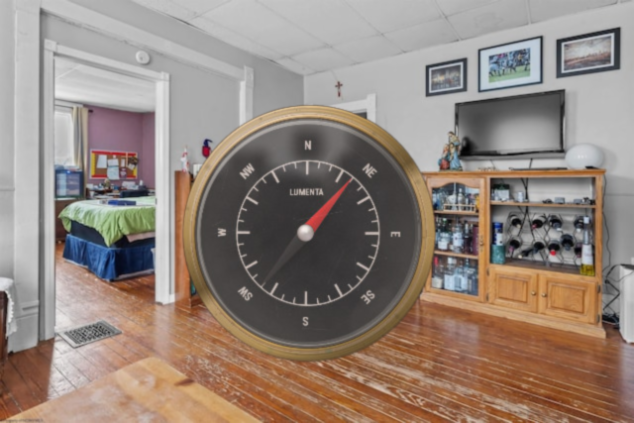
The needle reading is 40; °
